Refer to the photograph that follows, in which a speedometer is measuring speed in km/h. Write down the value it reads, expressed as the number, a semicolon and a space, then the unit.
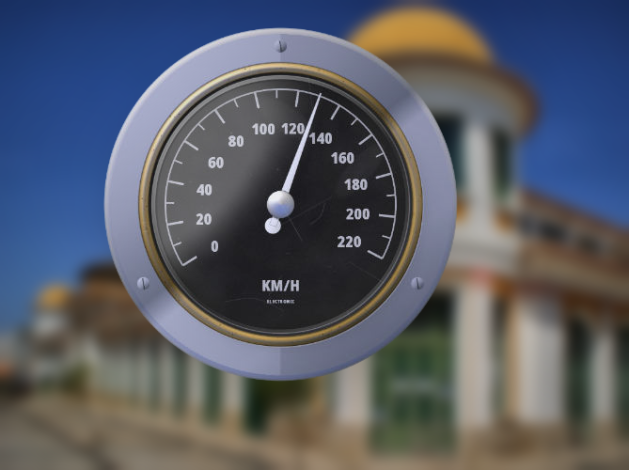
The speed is 130; km/h
